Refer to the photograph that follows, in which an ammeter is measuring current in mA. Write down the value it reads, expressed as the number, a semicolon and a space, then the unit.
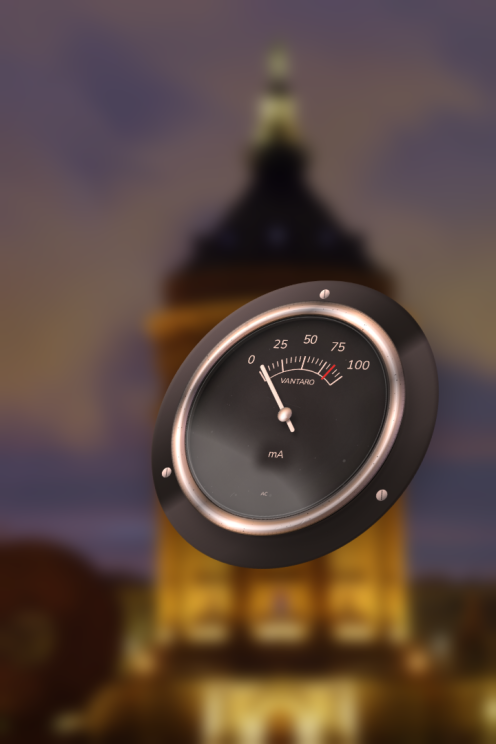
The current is 5; mA
